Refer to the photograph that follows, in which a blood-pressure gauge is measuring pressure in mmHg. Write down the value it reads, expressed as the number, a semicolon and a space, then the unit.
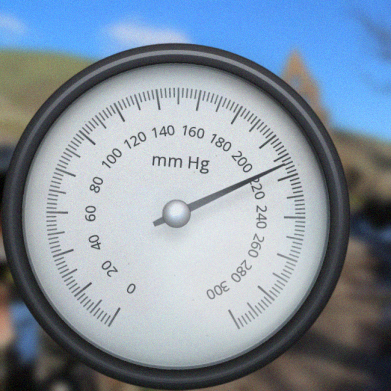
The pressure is 214; mmHg
